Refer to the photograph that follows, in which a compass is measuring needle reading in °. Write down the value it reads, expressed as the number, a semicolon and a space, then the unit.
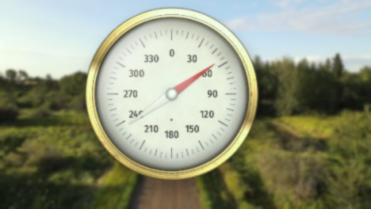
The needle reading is 55; °
